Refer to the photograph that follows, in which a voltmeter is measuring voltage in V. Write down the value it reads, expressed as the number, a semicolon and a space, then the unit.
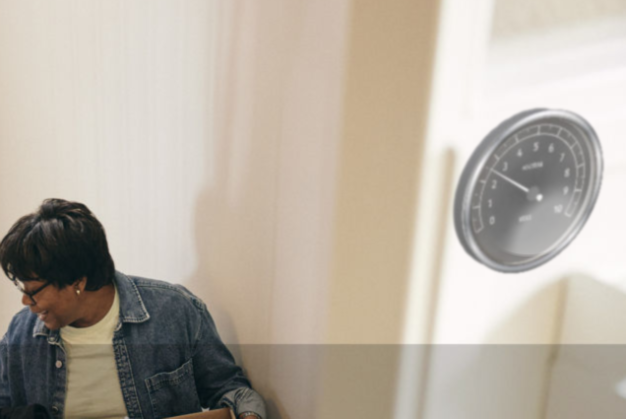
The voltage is 2.5; V
